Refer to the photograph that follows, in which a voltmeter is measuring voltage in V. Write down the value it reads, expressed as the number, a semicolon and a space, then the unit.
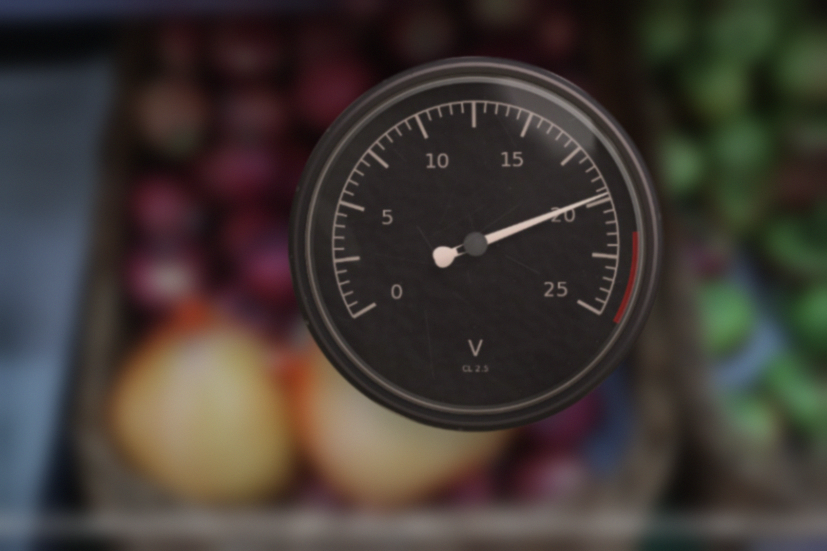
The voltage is 19.75; V
